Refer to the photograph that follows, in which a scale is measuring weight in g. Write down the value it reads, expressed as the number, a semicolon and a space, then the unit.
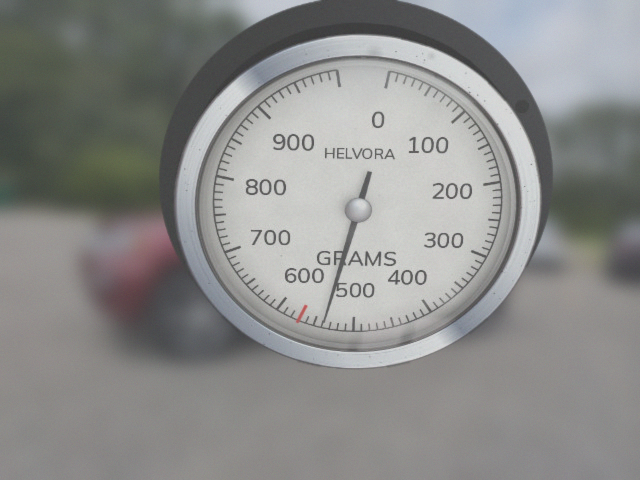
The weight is 540; g
